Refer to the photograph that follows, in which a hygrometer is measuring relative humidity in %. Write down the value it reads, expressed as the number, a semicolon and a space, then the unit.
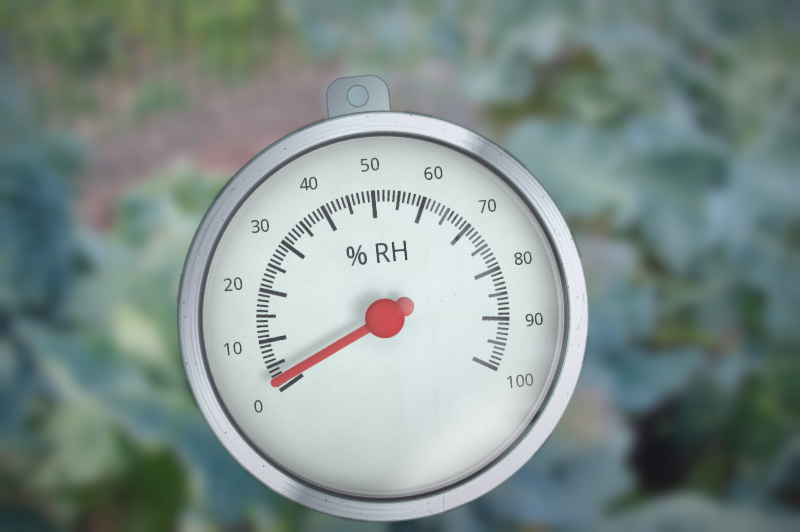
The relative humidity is 2; %
